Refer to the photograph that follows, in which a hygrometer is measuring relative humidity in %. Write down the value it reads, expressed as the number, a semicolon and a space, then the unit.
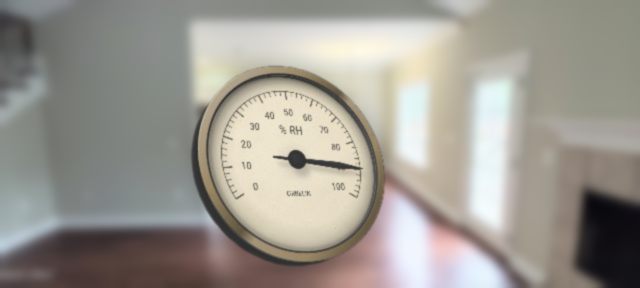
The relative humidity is 90; %
